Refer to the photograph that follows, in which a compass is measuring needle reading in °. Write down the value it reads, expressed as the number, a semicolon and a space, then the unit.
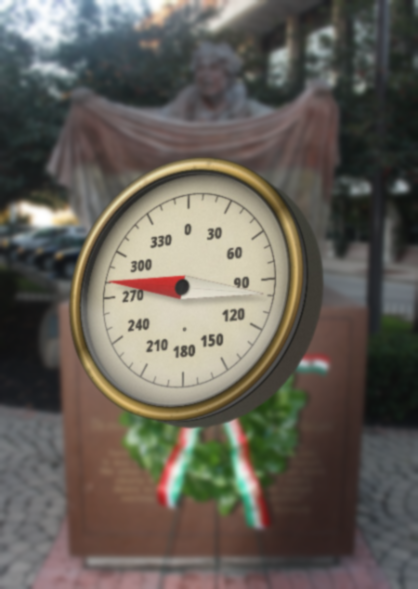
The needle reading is 280; °
